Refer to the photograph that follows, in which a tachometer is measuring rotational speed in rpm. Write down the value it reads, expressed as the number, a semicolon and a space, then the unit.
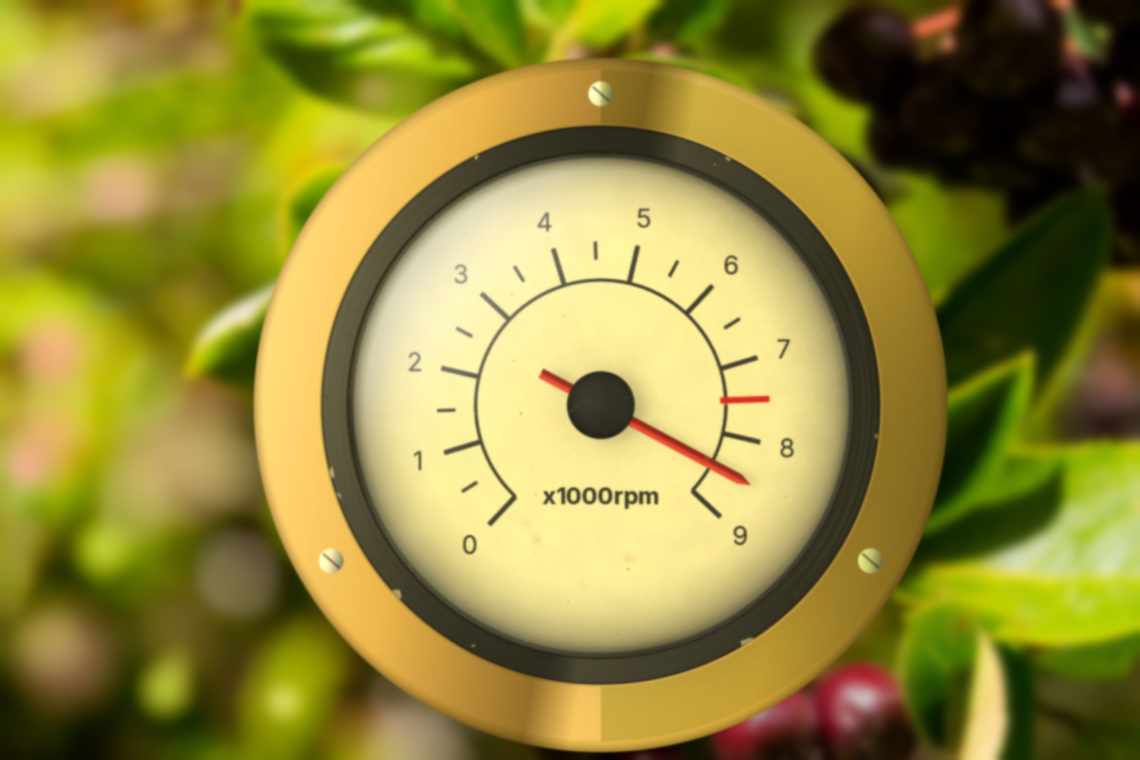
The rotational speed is 8500; rpm
